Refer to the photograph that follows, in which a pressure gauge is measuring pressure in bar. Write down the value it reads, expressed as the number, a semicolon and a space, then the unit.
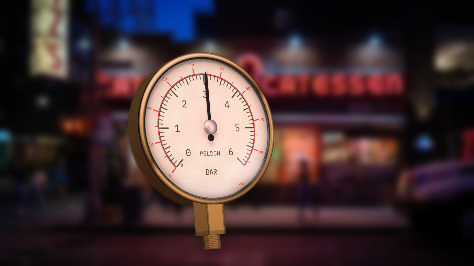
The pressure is 3; bar
